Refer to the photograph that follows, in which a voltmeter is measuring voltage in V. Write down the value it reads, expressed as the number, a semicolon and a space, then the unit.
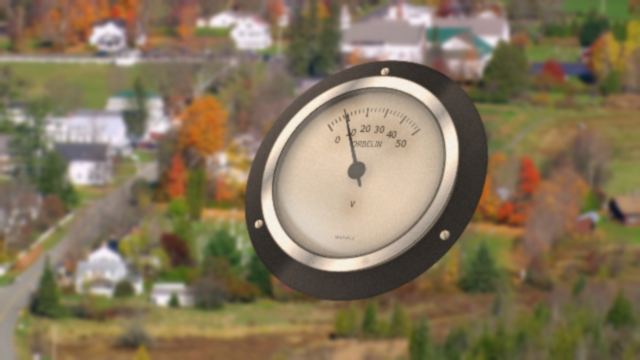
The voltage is 10; V
